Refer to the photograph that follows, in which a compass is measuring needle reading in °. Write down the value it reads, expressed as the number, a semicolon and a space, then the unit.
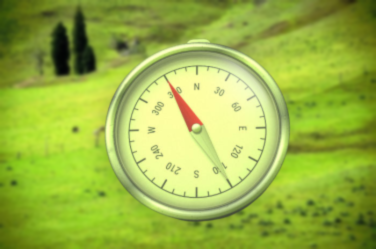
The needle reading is 330; °
